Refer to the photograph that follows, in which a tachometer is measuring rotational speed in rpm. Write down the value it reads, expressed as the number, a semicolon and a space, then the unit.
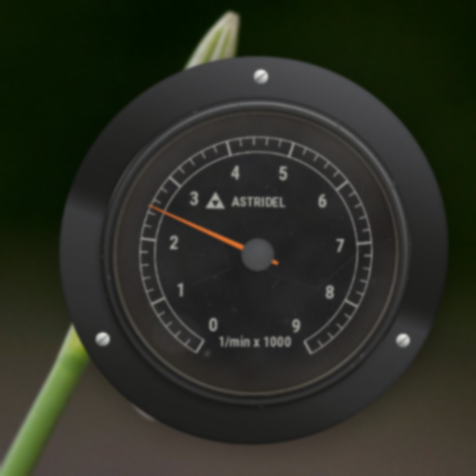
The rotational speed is 2500; rpm
